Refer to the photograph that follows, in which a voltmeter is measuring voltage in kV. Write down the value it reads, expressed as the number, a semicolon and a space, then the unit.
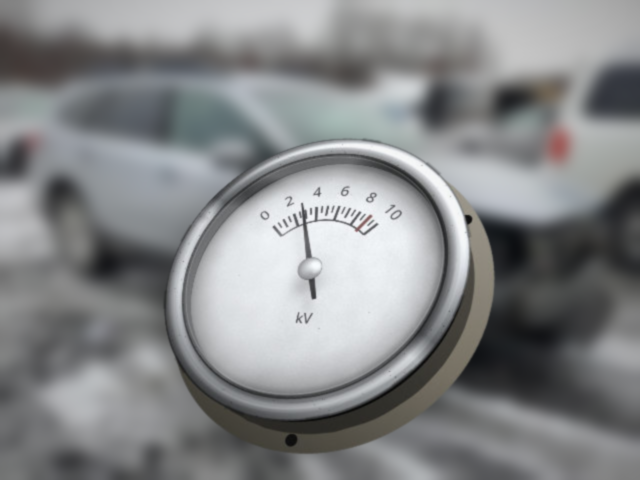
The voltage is 3; kV
